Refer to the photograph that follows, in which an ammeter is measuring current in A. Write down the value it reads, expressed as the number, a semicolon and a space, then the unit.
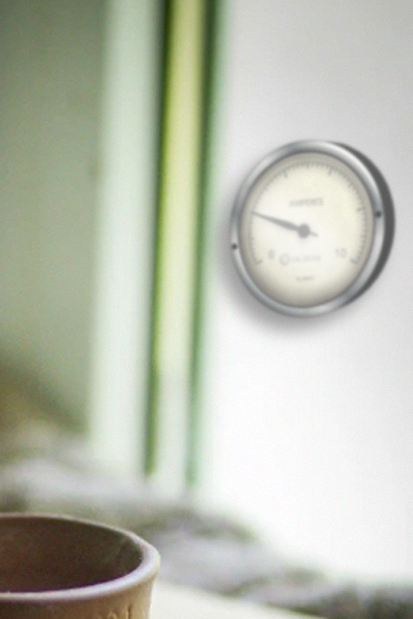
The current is 2; A
